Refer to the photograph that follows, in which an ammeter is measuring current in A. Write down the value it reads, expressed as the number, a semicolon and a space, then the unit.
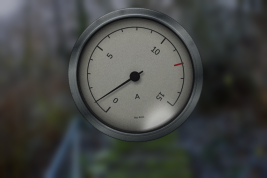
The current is 1; A
